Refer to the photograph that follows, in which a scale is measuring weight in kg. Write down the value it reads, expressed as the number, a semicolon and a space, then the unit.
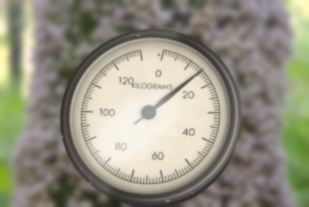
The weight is 15; kg
